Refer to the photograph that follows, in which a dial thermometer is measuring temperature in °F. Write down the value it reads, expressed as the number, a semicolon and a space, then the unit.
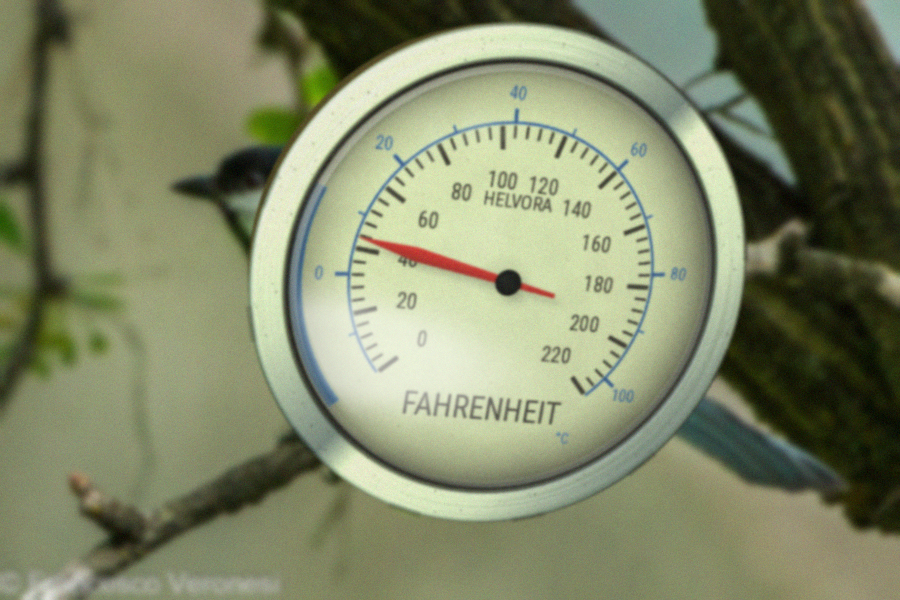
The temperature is 44; °F
